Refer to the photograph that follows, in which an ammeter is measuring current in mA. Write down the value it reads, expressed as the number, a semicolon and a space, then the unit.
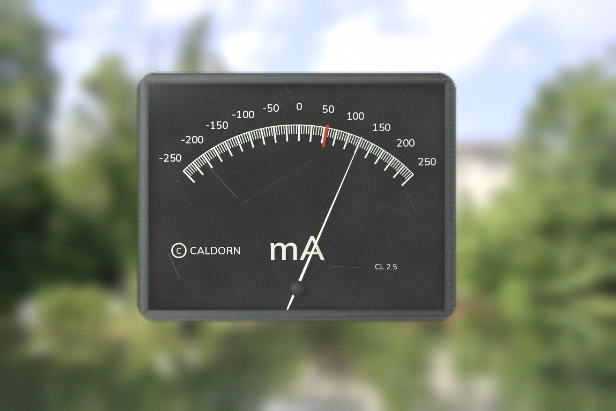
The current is 125; mA
